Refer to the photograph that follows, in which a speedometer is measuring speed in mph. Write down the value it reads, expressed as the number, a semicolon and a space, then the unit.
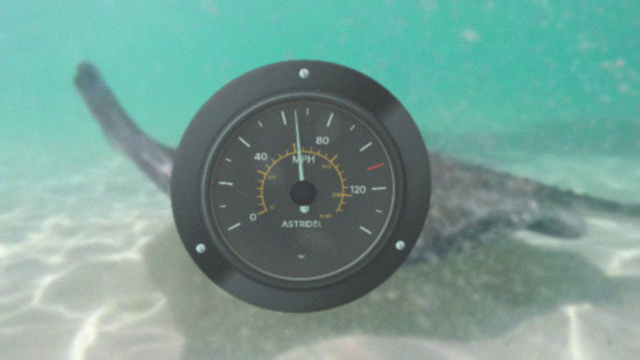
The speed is 65; mph
